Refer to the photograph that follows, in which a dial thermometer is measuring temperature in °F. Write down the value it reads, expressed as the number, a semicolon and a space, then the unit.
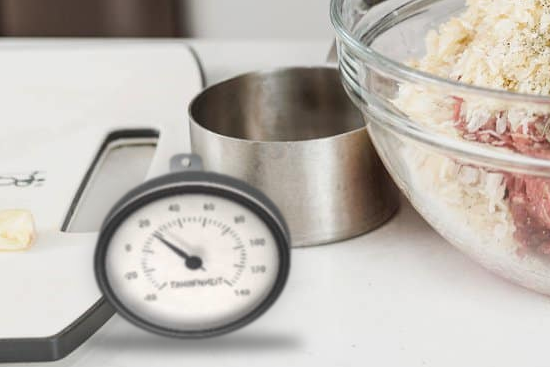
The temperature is 20; °F
